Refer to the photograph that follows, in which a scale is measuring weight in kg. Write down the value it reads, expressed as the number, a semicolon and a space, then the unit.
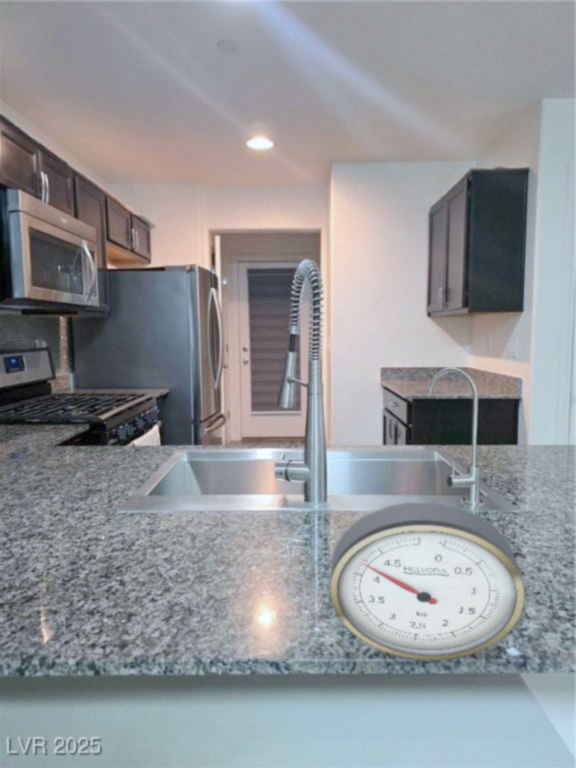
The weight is 4.25; kg
